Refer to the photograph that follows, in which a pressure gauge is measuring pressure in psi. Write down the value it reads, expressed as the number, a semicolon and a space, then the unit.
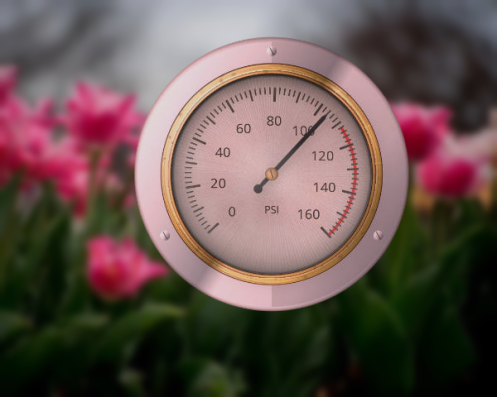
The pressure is 104; psi
